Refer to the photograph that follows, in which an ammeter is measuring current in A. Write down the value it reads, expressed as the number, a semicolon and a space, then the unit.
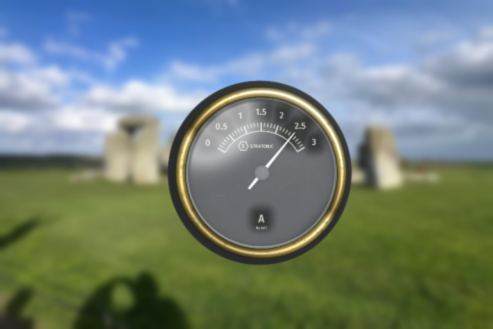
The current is 2.5; A
